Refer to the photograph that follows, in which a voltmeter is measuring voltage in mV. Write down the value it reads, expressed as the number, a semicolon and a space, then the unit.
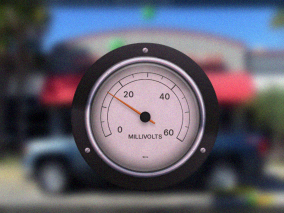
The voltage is 15; mV
